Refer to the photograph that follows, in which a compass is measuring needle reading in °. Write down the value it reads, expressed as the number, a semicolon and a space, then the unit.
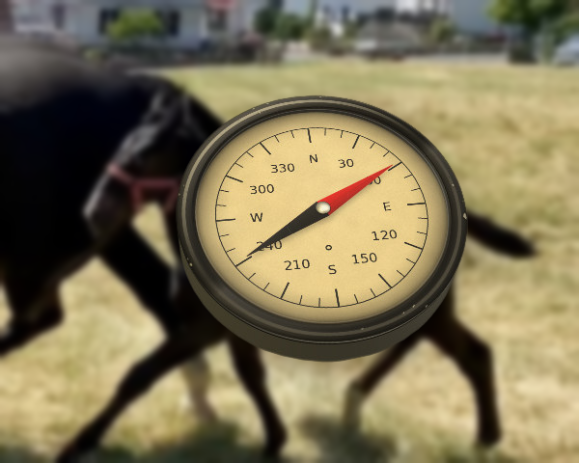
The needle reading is 60; °
